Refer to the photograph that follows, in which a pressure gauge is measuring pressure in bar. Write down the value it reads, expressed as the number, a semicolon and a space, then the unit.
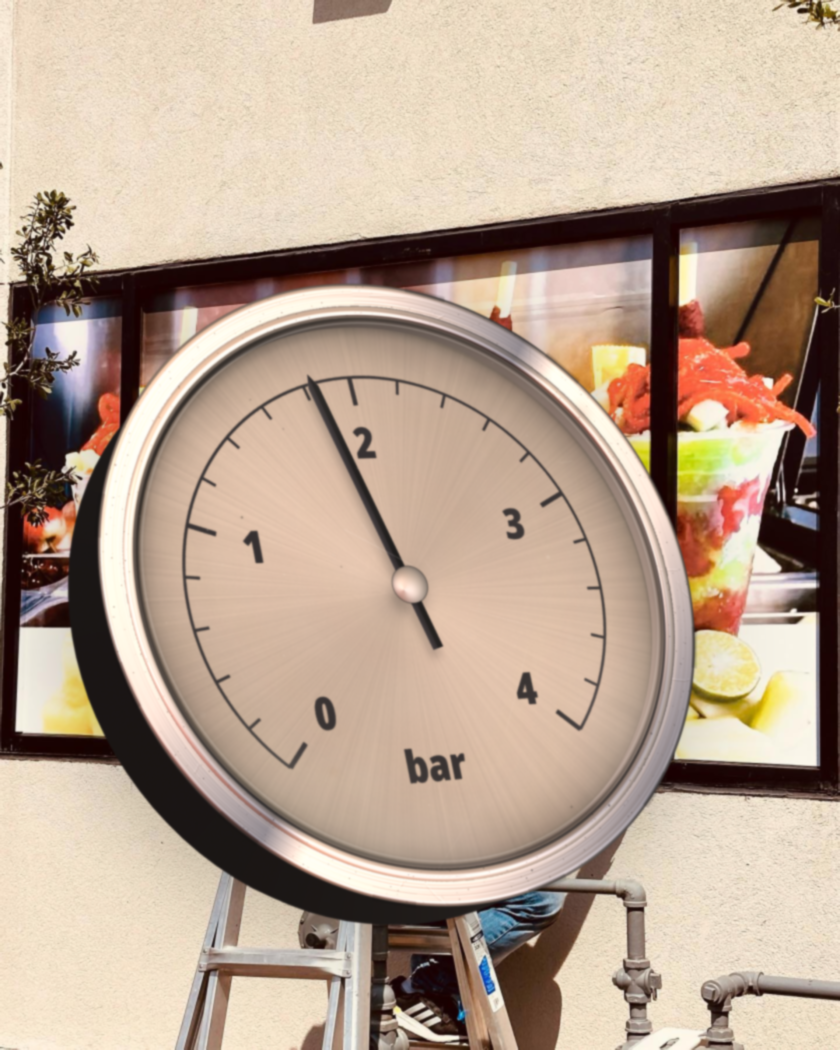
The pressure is 1.8; bar
